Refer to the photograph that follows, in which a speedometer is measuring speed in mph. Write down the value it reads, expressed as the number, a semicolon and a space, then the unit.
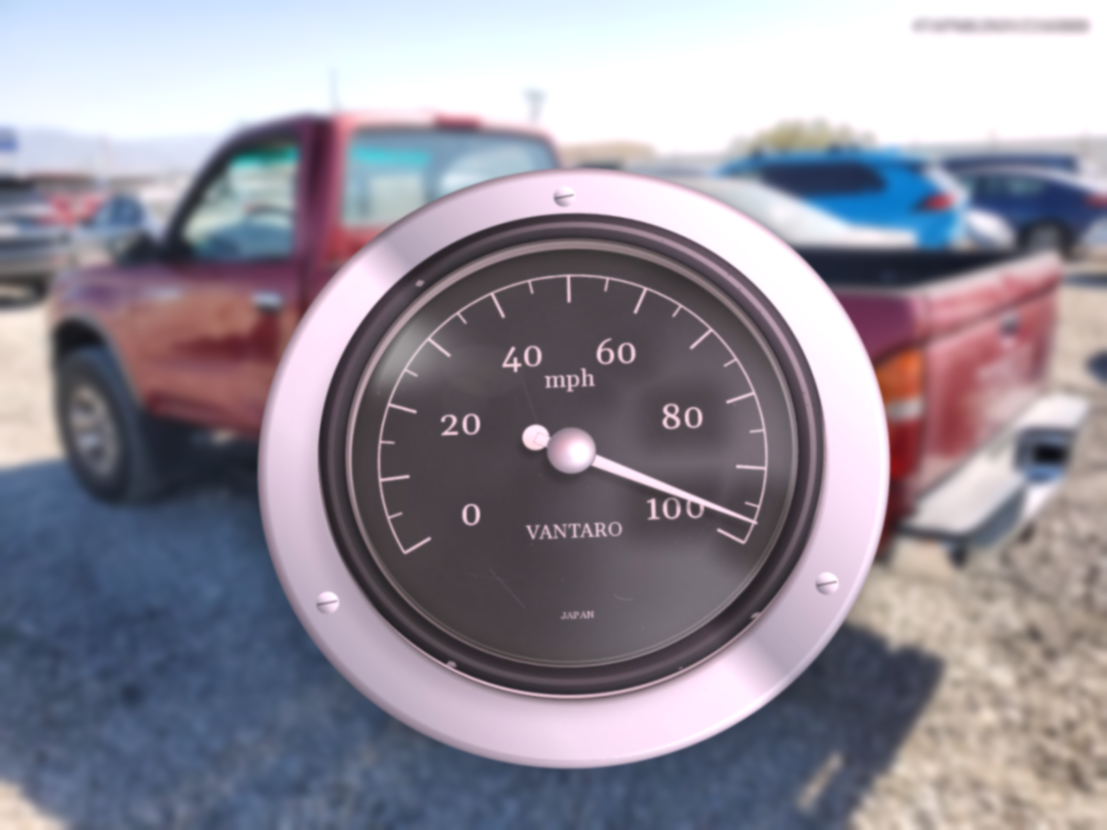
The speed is 97.5; mph
